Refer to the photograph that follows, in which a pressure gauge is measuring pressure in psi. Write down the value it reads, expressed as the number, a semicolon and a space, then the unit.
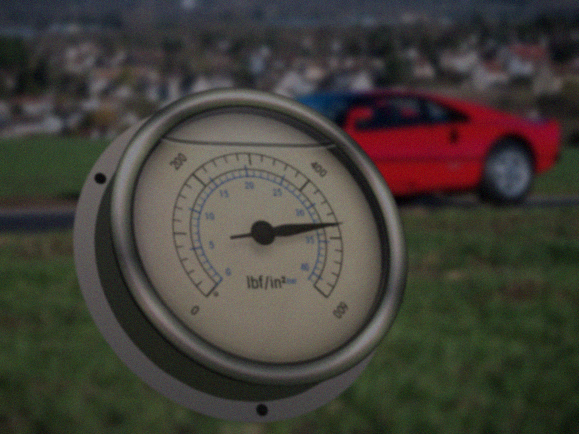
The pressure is 480; psi
